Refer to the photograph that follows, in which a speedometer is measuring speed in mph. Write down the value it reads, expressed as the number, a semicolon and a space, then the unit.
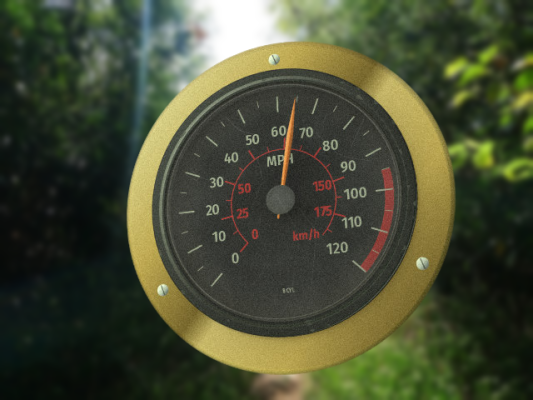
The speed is 65; mph
